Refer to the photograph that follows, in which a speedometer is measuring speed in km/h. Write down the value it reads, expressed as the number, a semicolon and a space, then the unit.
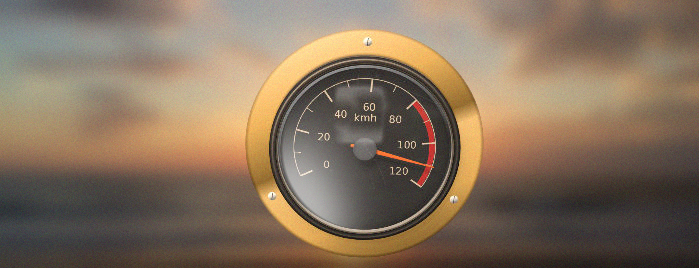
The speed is 110; km/h
